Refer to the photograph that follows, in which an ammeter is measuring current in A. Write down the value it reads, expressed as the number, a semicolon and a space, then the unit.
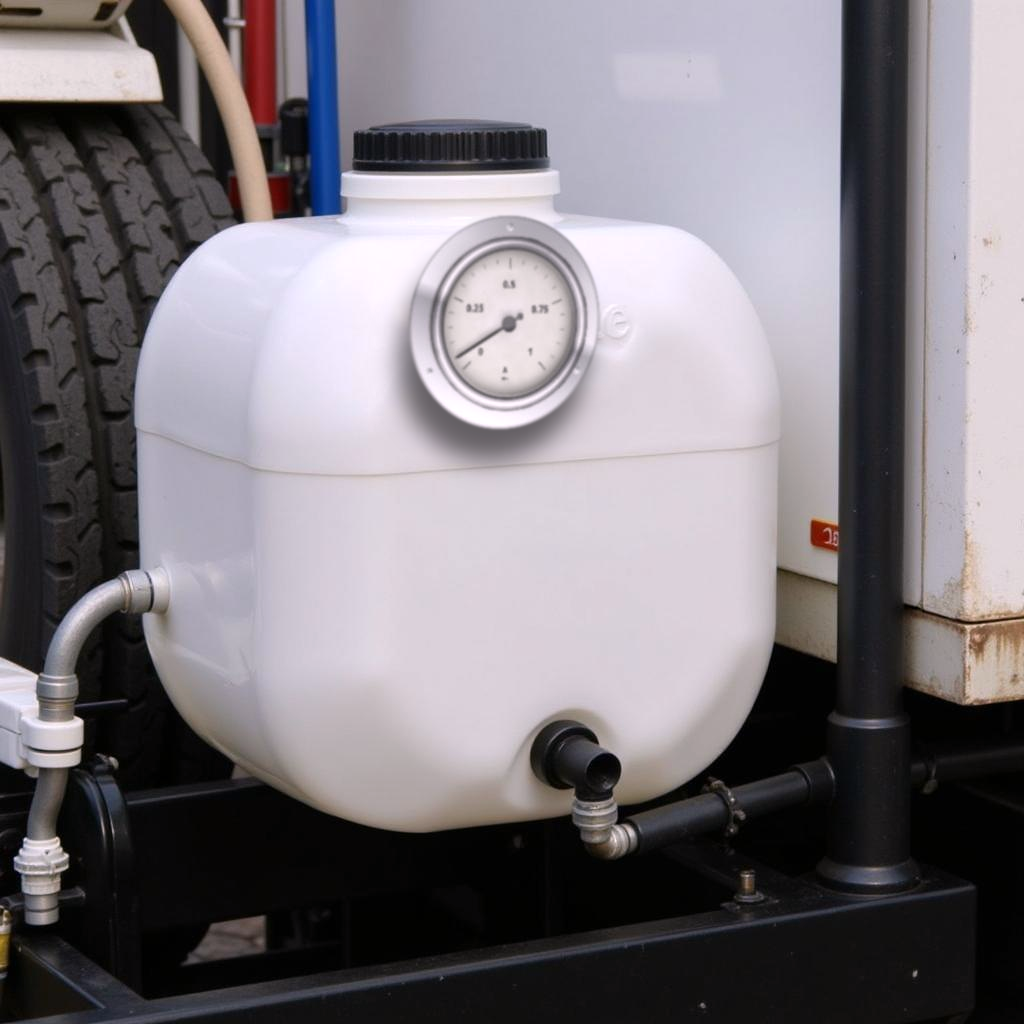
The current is 0.05; A
